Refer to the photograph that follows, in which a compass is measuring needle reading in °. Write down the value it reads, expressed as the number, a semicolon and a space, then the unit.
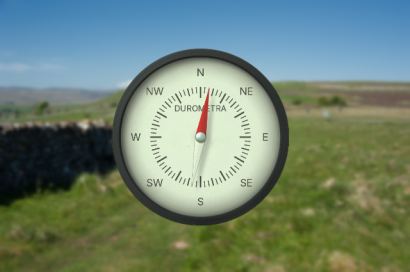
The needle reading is 10; °
